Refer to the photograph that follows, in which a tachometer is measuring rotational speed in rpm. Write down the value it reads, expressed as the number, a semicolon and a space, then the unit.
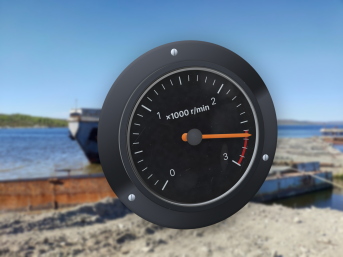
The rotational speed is 2650; rpm
